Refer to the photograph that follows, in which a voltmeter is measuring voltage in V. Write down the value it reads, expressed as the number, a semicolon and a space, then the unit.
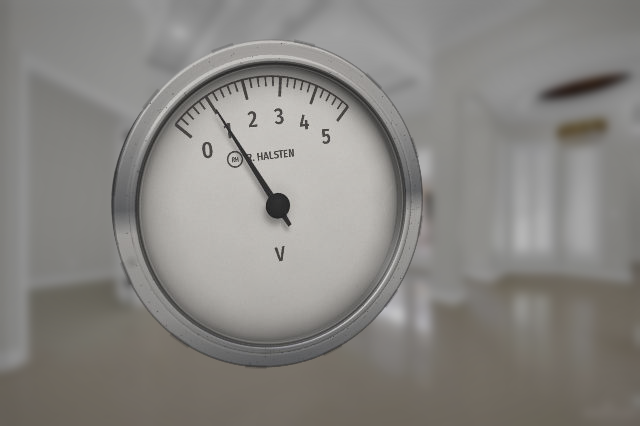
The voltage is 1; V
